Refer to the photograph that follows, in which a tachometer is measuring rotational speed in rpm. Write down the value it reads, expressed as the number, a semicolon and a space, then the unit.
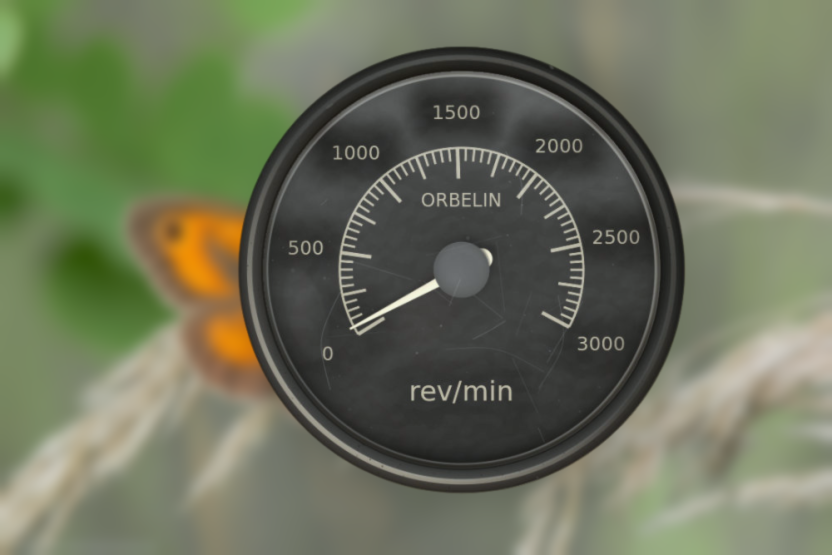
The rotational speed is 50; rpm
